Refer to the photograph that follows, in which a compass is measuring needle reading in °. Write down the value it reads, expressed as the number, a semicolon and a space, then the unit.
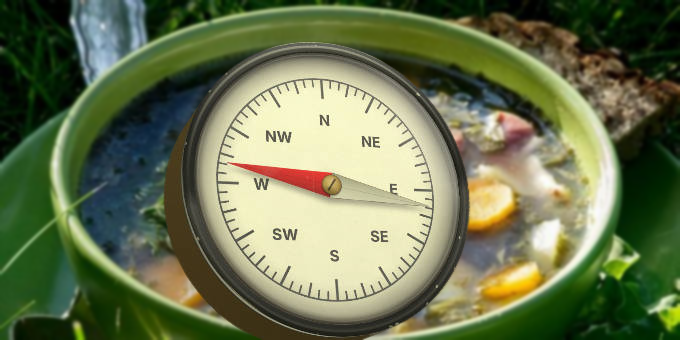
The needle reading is 280; °
